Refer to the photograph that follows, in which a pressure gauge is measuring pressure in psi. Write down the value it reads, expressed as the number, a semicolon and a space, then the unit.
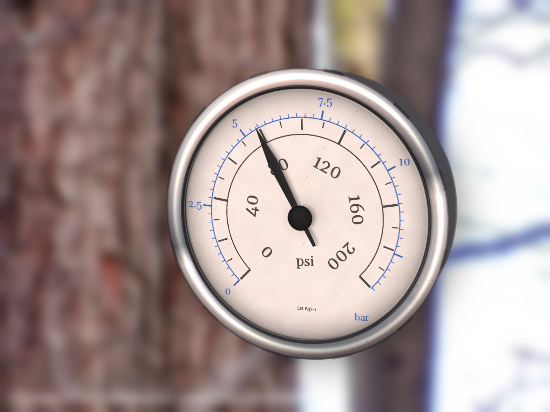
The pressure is 80; psi
